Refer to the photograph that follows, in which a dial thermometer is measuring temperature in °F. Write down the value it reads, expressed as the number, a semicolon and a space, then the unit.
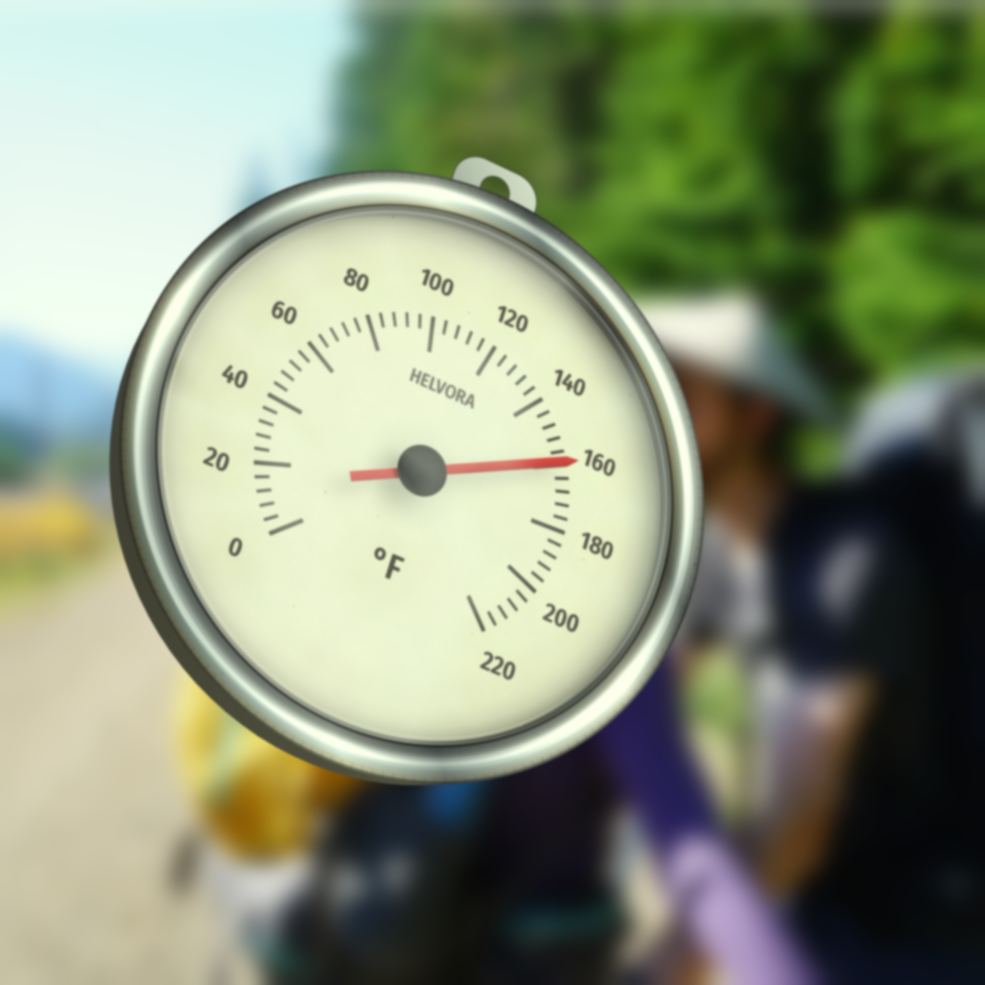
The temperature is 160; °F
